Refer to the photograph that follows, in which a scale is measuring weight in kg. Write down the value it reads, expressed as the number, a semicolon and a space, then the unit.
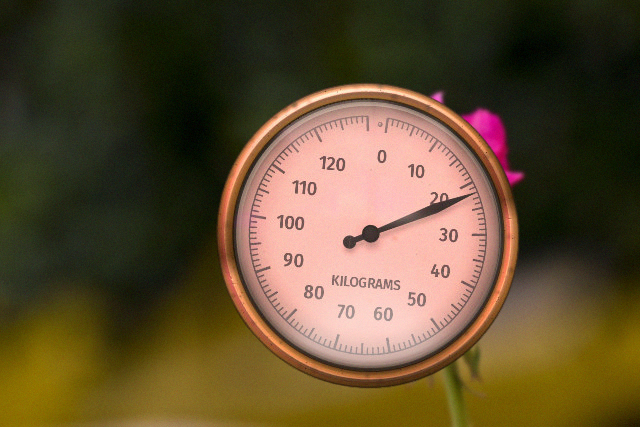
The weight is 22; kg
